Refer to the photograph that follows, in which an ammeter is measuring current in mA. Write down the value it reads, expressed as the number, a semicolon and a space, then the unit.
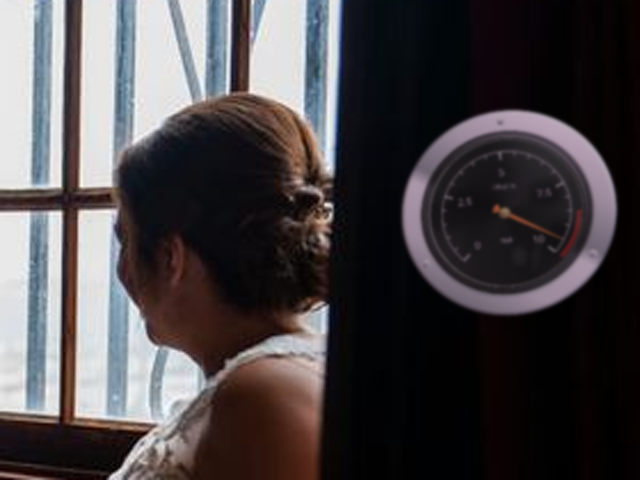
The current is 9.5; mA
